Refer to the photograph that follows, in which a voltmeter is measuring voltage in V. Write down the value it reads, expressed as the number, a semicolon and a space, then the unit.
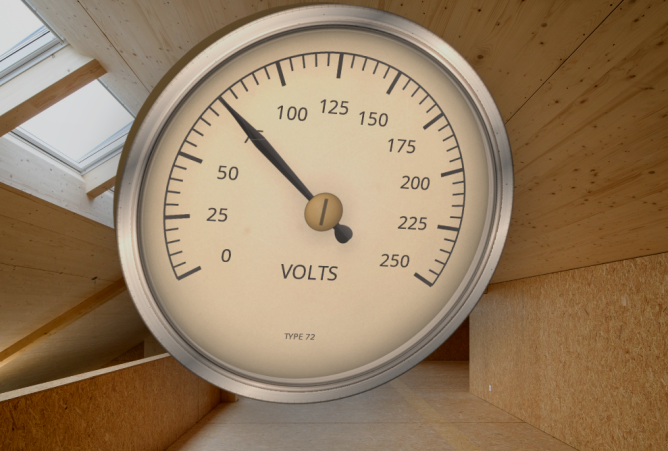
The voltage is 75; V
